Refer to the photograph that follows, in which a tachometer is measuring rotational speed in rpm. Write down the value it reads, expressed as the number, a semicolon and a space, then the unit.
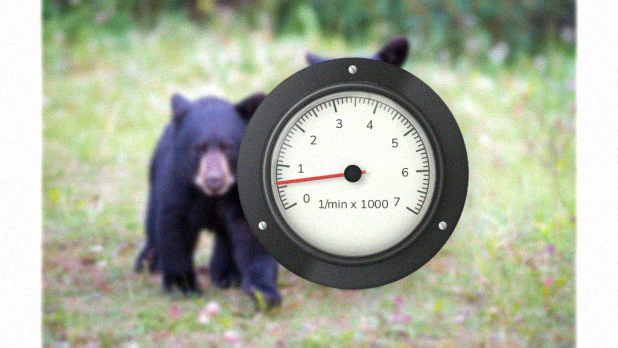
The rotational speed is 600; rpm
